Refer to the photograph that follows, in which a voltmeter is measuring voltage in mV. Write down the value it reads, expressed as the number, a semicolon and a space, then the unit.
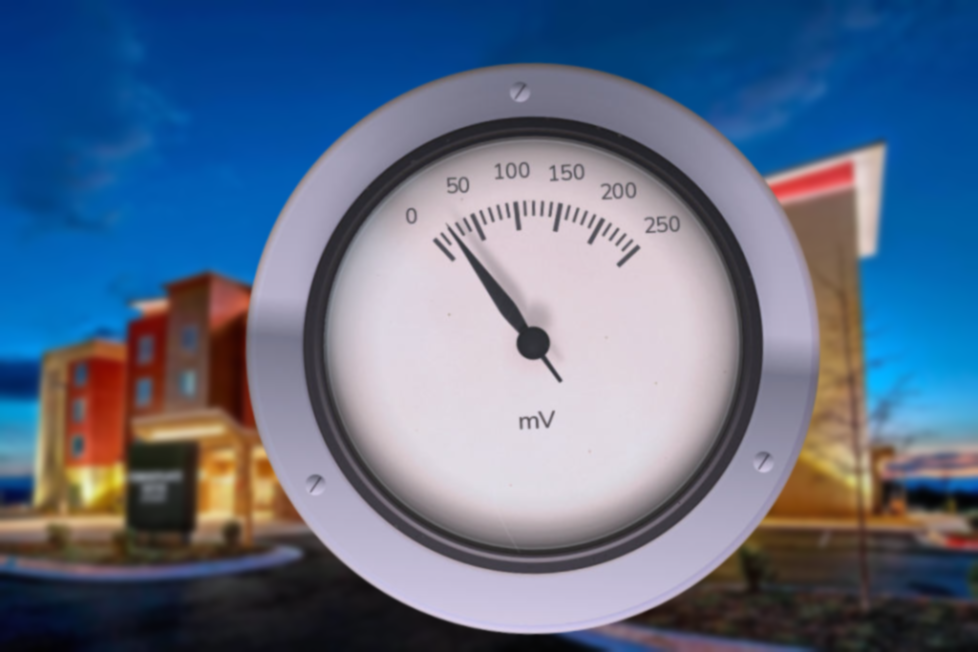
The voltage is 20; mV
